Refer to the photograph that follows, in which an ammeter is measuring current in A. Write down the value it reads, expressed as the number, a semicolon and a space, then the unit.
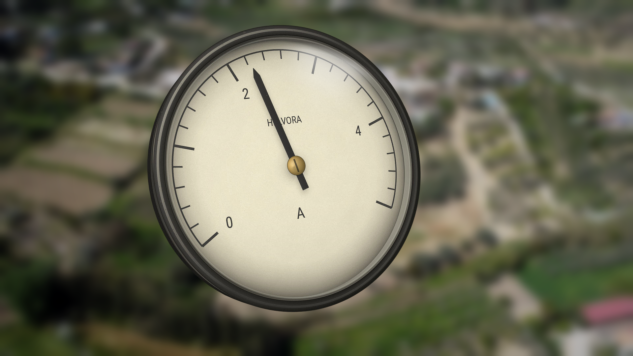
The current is 2.2; A
